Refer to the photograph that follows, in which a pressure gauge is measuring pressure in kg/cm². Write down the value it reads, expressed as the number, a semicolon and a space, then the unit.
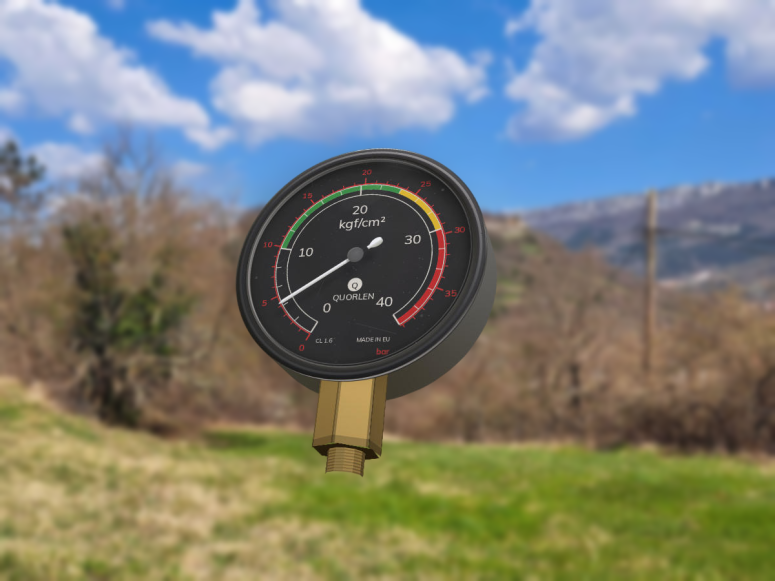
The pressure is 4; kg/cm²
